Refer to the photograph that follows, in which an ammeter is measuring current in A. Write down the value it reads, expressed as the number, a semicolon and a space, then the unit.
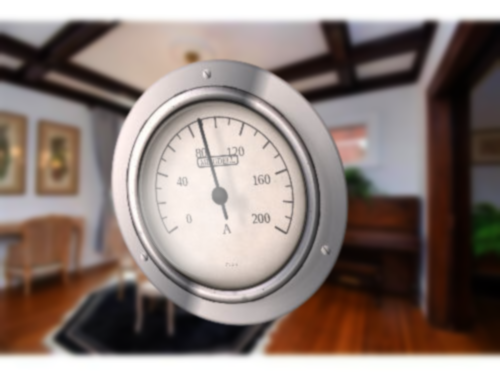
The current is 90; A
